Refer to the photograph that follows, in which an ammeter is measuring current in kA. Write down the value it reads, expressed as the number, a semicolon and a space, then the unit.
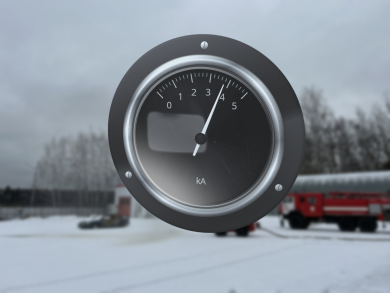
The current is 3.8; kA
